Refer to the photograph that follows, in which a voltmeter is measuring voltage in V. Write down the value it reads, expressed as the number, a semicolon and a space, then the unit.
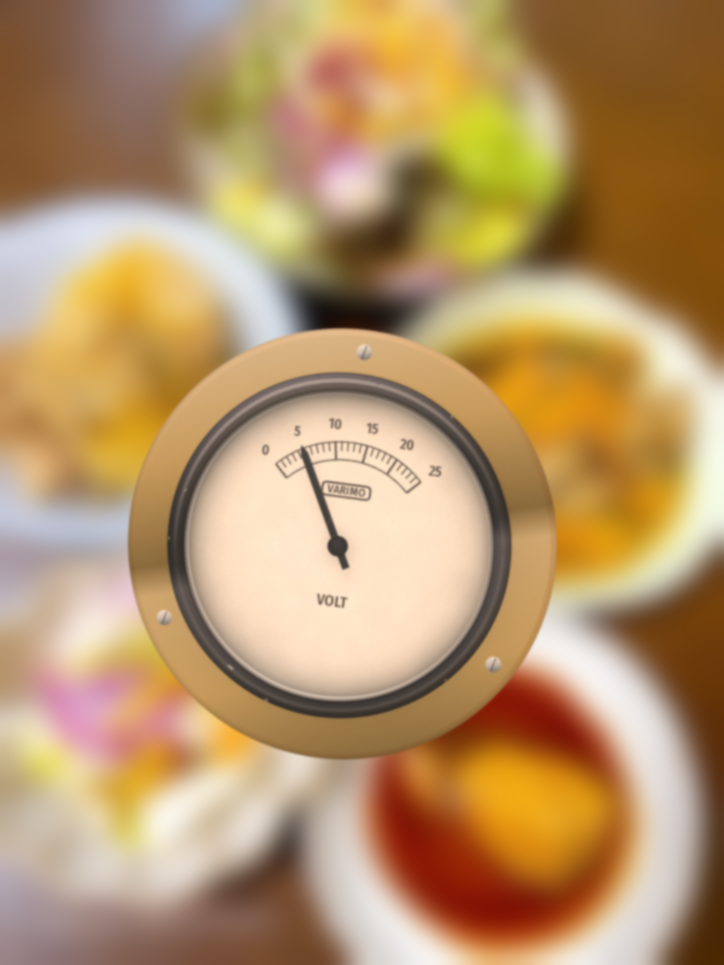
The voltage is 5; V
